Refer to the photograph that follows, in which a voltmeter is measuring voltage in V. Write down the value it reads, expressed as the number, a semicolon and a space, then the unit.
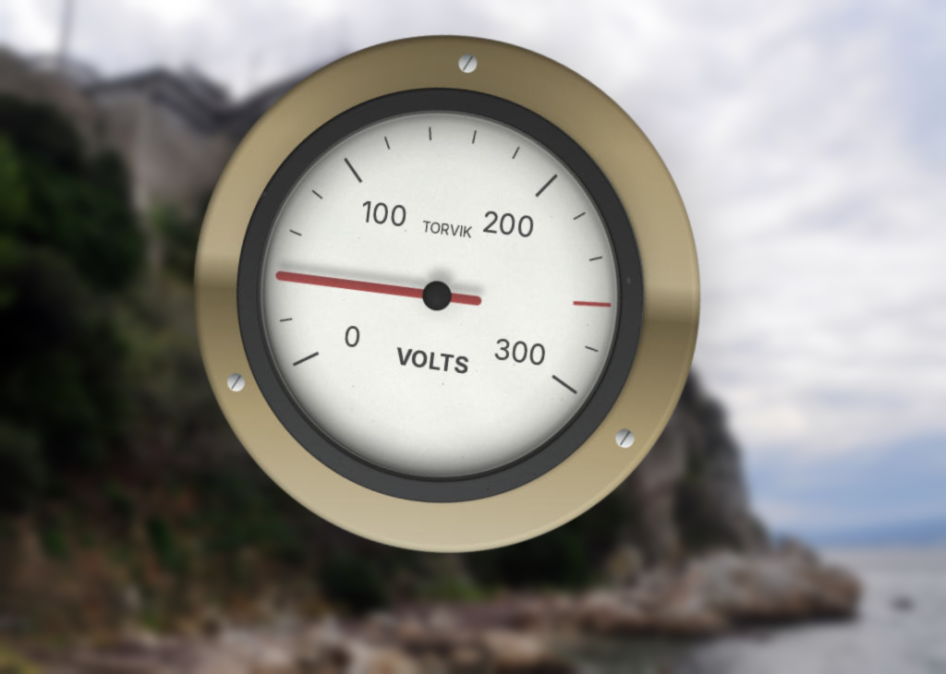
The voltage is 40; V
